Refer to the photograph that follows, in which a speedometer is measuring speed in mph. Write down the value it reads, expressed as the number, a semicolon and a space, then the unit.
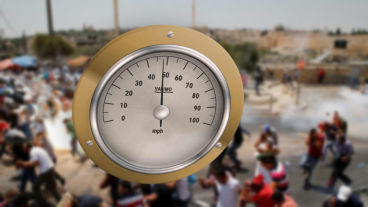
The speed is 47.5; mph
